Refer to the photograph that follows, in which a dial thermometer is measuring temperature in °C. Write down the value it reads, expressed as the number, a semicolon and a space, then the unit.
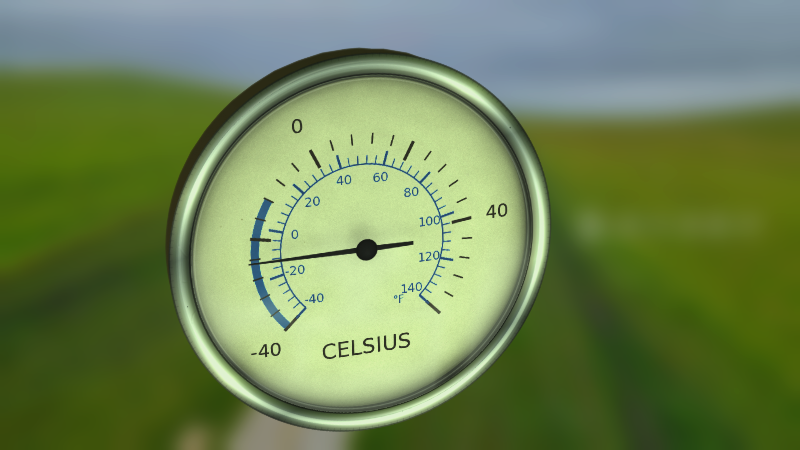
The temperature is -24; °C
